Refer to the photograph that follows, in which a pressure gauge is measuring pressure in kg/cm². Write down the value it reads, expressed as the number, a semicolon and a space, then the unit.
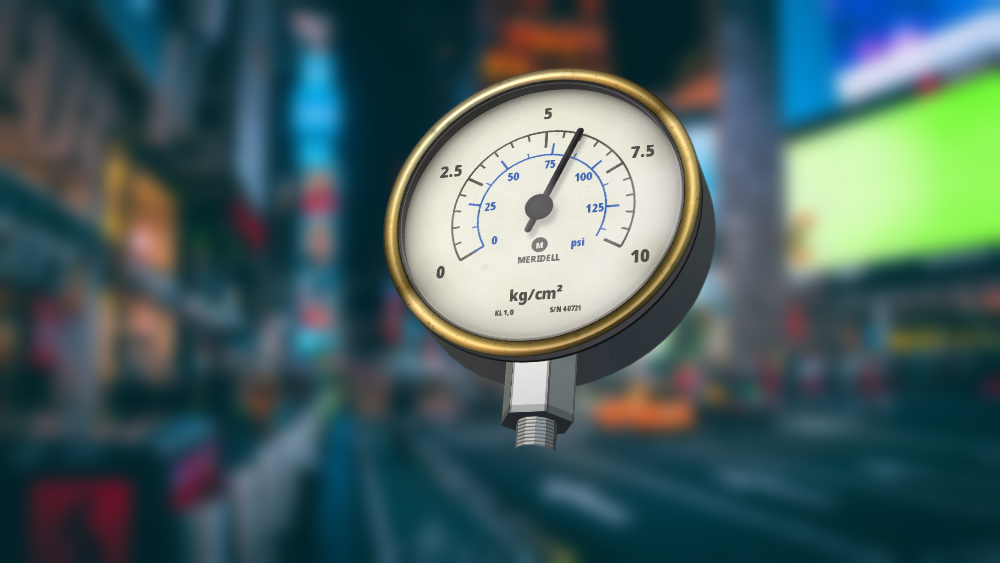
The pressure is 6; kg/cm²
